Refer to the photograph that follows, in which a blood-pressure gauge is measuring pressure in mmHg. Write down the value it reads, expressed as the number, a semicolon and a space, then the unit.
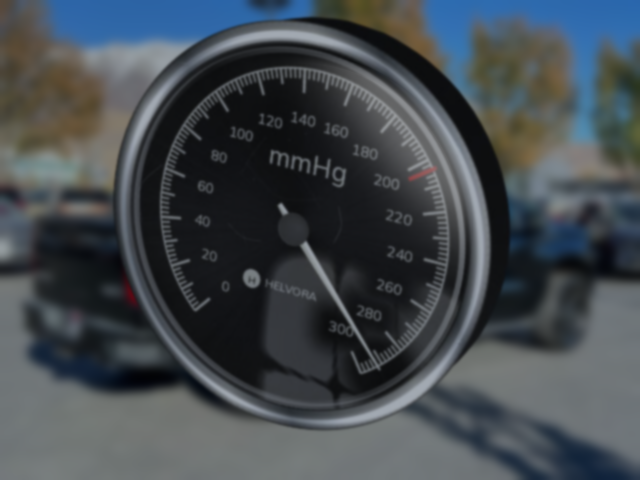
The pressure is 290; mmHg
